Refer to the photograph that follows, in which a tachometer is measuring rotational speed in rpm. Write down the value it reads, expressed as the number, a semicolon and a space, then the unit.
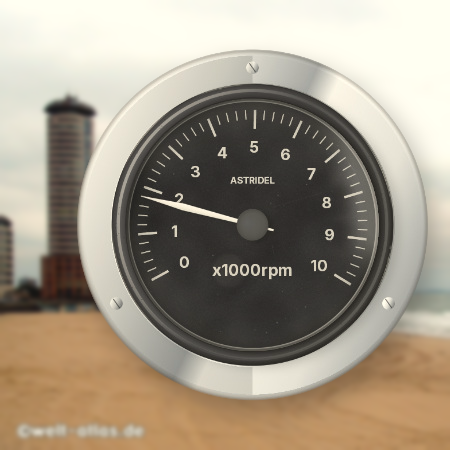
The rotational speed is 1800; rpm
